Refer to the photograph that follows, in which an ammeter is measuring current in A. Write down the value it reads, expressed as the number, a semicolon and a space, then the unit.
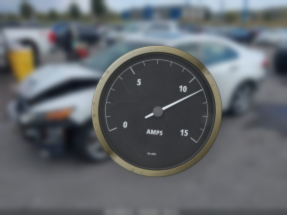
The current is 11; A
